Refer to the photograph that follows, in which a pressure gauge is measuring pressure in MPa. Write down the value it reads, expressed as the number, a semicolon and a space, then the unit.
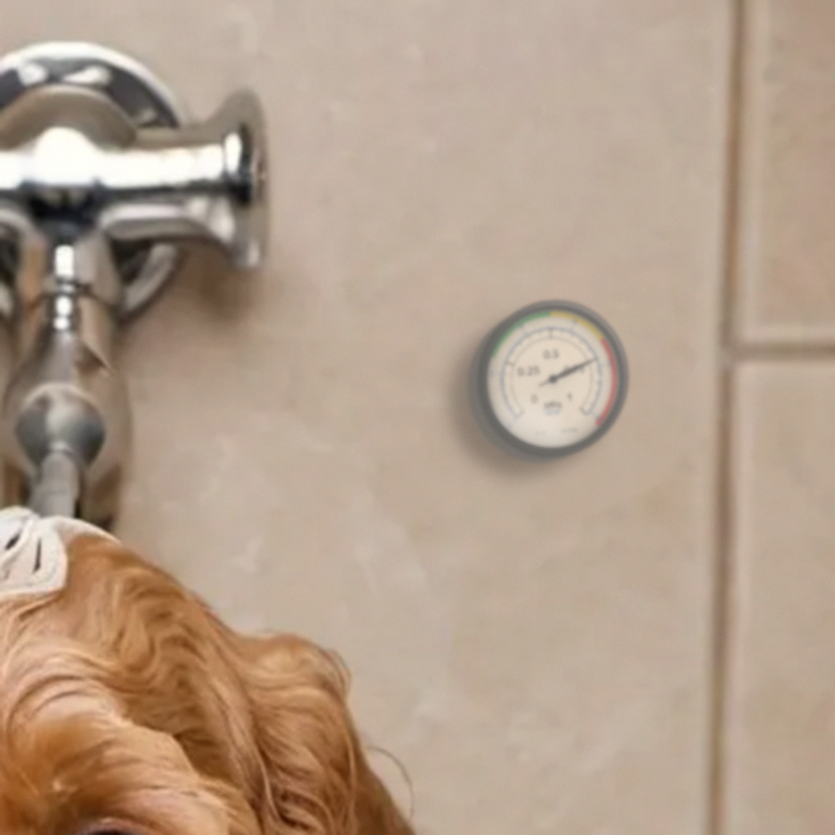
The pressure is 0.75; MPa
